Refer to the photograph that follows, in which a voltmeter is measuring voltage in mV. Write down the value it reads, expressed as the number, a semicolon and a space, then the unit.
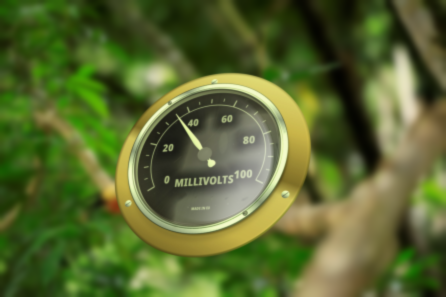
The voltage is 35; mV
